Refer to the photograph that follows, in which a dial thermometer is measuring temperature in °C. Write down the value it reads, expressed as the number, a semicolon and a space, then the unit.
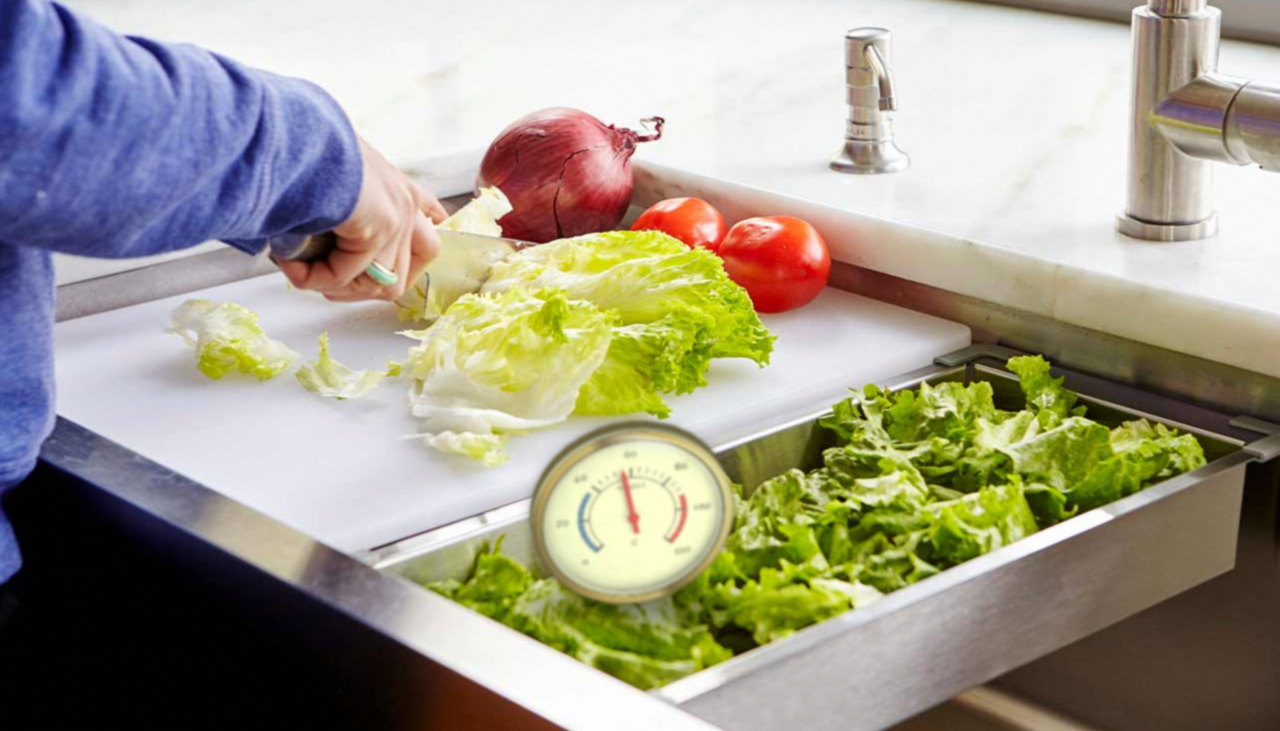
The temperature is 56; °C
